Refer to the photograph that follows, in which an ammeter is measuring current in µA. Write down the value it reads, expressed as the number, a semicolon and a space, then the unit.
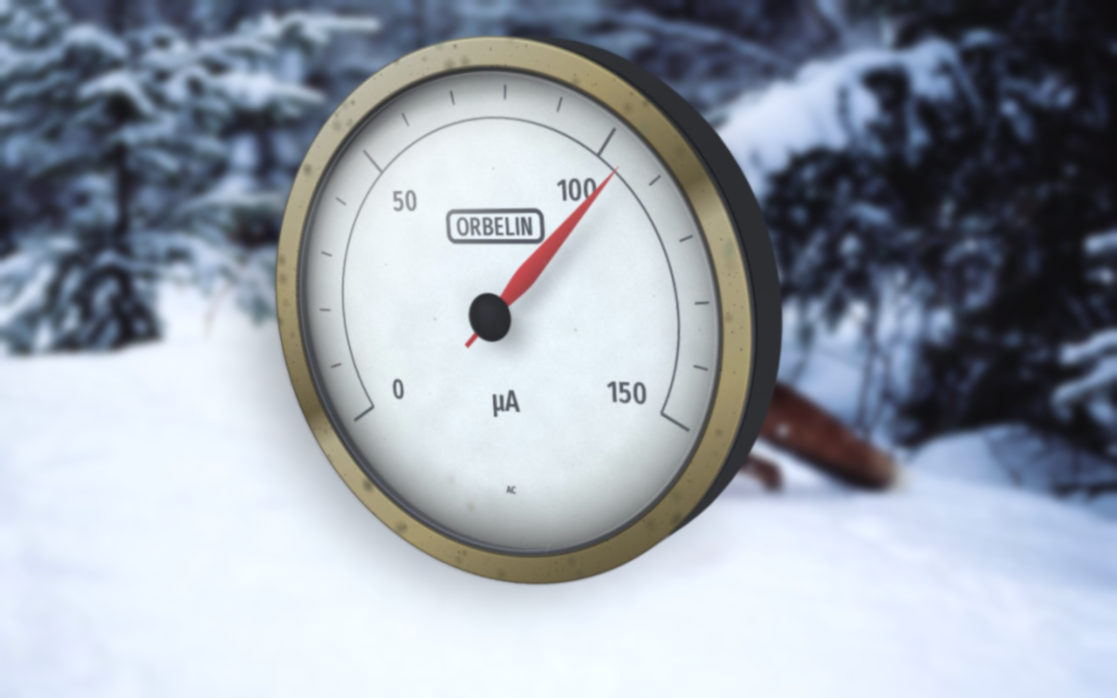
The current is 105; µA
